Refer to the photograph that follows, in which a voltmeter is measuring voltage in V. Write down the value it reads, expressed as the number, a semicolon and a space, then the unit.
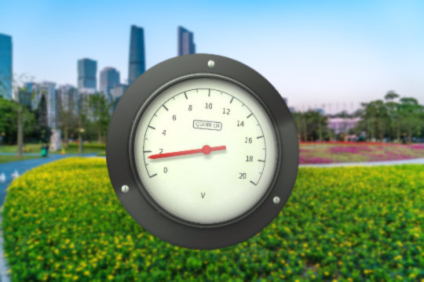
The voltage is 1.5; V
